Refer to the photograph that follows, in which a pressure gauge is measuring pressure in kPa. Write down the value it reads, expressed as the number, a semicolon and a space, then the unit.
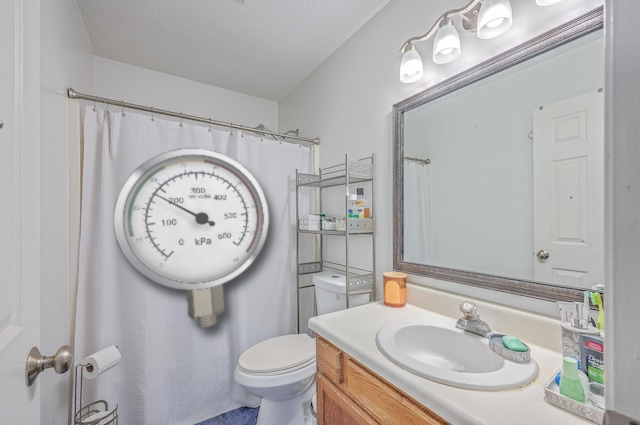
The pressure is 180; kPa
